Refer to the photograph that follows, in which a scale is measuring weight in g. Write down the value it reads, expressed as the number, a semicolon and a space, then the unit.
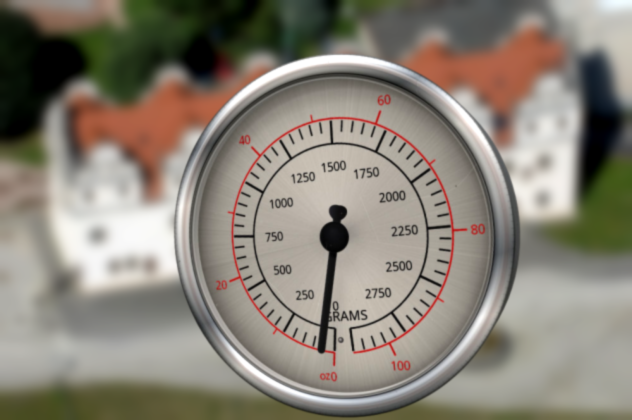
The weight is 50; g
